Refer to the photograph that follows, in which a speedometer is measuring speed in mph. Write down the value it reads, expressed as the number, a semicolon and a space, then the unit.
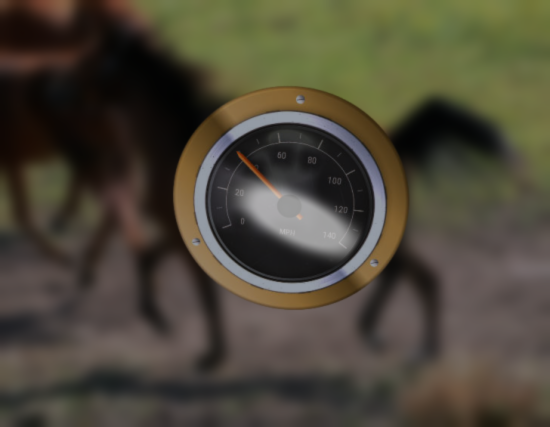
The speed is 40; mph
